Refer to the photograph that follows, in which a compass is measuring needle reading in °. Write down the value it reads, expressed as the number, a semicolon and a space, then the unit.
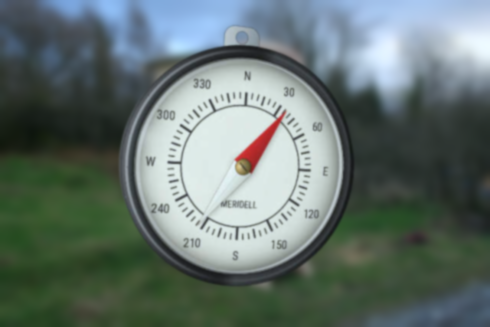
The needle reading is 35; °
